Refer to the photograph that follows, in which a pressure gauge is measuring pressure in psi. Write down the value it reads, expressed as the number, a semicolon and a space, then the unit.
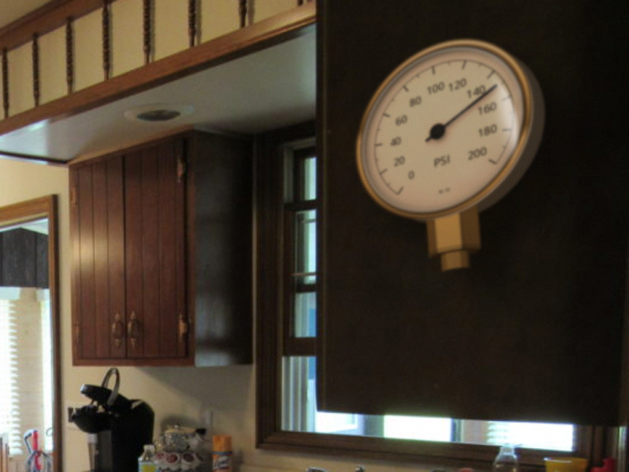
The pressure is 150; psi
